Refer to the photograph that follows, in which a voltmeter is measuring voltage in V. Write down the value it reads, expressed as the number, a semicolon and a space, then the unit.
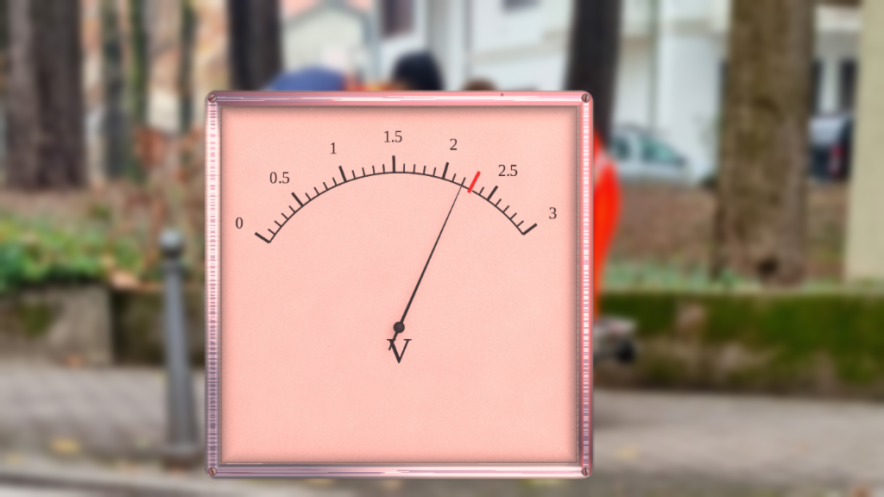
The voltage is 2.2; V
